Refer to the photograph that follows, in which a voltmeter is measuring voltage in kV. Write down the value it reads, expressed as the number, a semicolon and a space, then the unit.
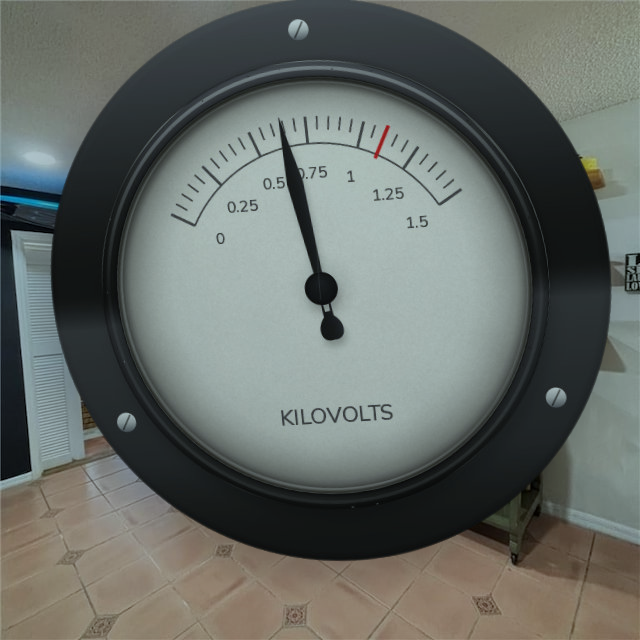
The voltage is 0.65; kV
